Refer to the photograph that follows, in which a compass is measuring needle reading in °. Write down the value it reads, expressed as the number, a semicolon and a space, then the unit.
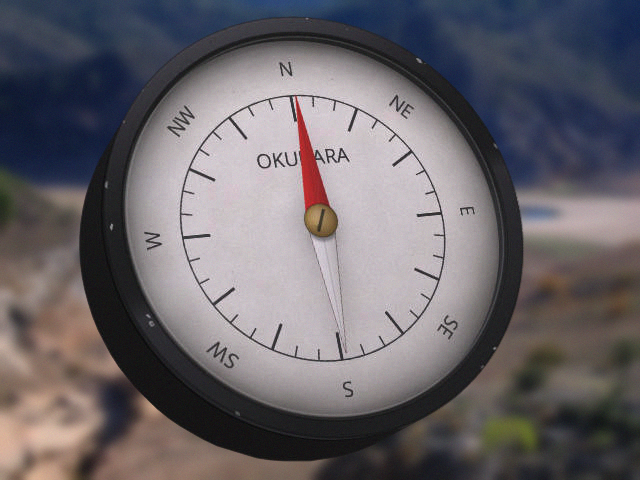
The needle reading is 0; °
